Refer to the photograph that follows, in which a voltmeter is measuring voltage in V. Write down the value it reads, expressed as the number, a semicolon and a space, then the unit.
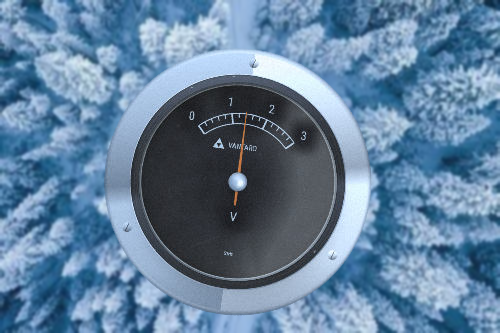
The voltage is 1.4; V
